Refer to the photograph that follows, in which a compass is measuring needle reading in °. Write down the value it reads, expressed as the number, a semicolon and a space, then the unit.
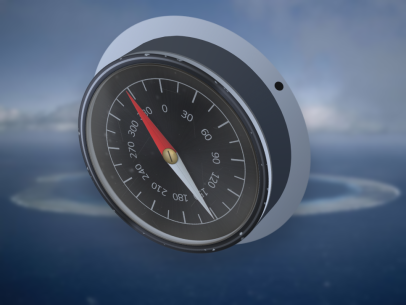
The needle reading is 330; °
